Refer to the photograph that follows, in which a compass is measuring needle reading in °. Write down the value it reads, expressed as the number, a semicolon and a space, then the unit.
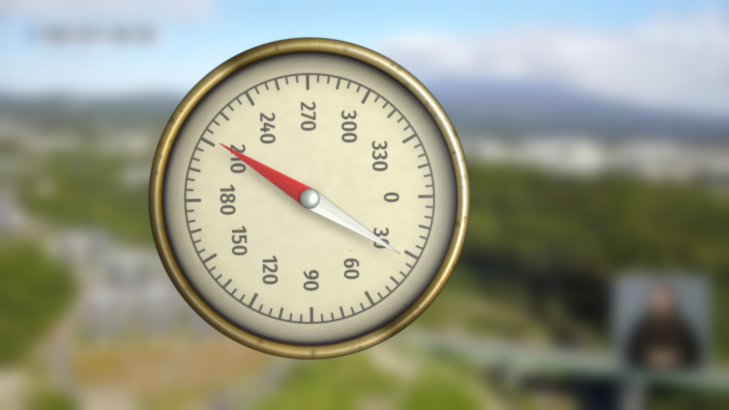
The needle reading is 212.5; °
